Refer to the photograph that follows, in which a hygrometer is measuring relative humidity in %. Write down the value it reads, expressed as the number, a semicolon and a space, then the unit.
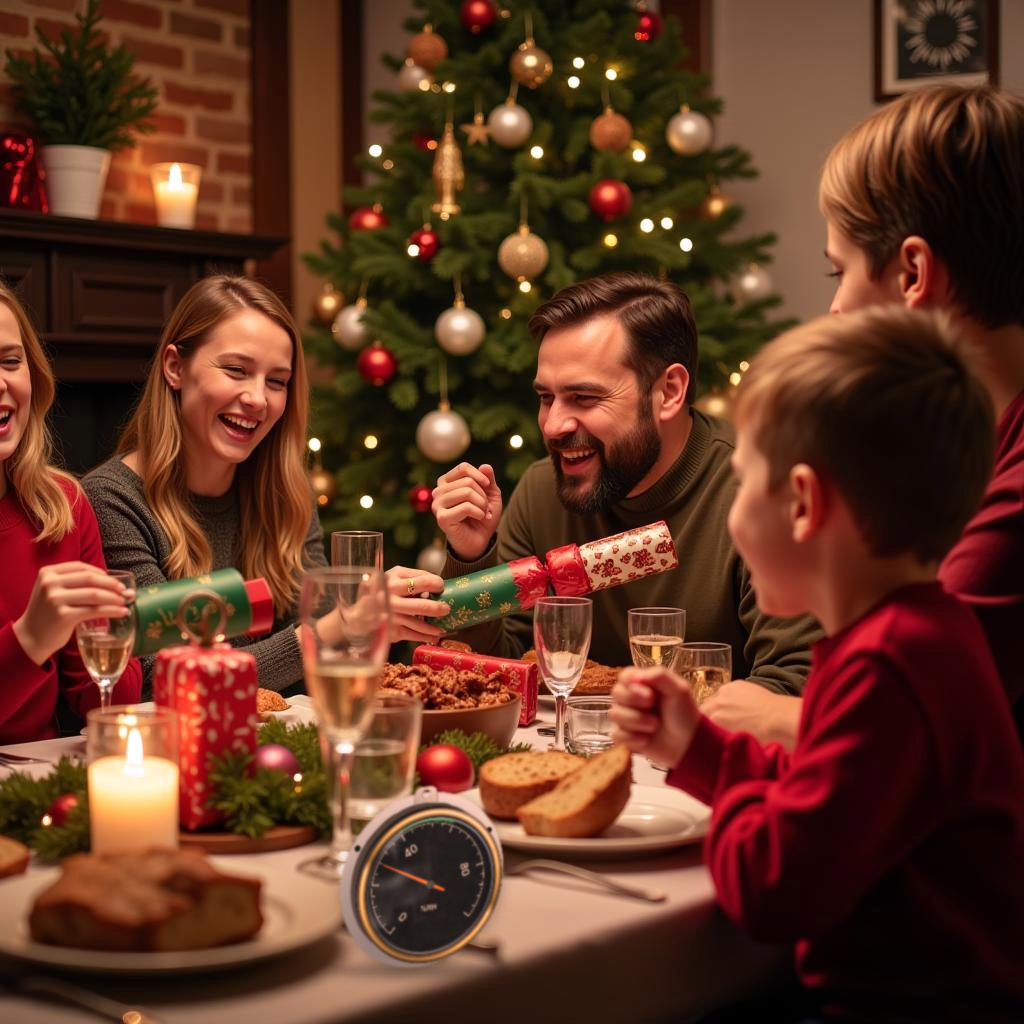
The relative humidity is 28; %
